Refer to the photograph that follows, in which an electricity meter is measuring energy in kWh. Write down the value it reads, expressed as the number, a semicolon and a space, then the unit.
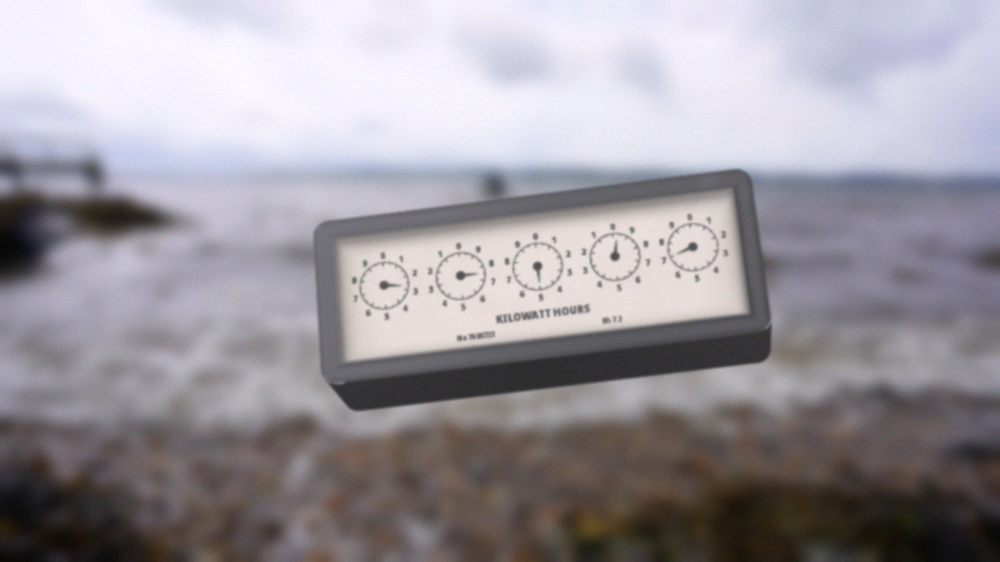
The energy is 27497; kWh
